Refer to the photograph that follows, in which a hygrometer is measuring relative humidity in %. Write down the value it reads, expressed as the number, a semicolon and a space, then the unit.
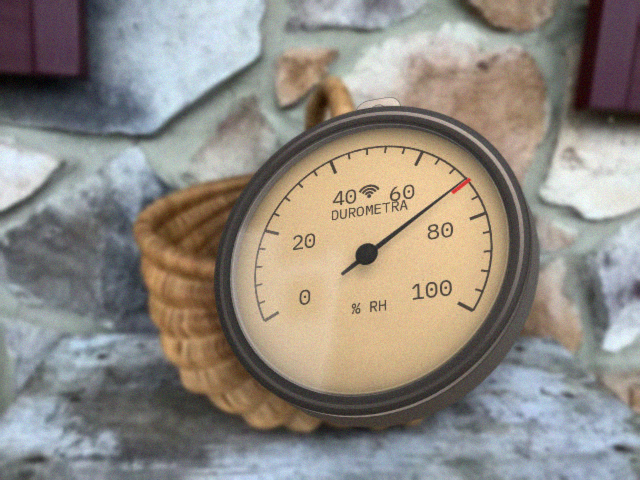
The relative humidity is 72; %
